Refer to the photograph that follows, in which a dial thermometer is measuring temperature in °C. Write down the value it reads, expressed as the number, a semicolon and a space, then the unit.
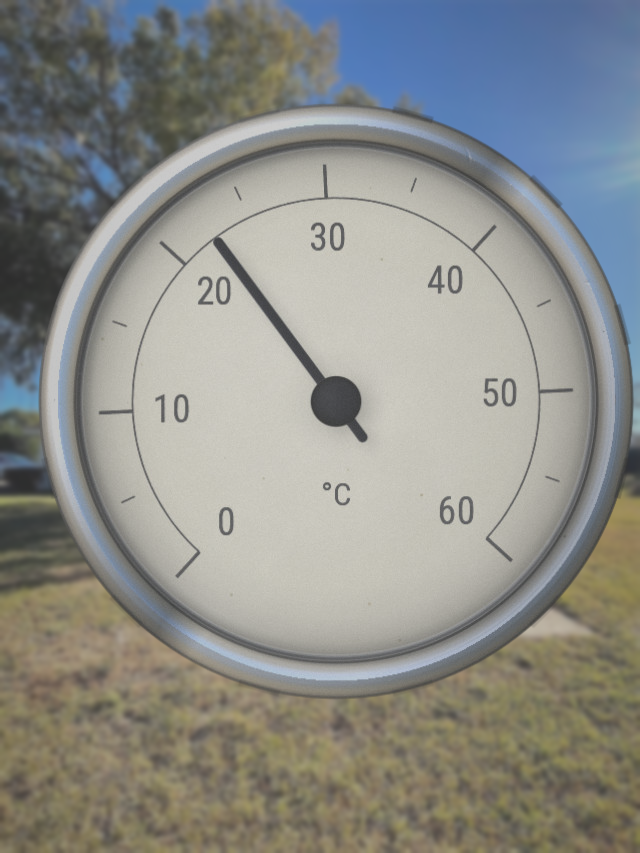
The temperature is 22.5; °C
